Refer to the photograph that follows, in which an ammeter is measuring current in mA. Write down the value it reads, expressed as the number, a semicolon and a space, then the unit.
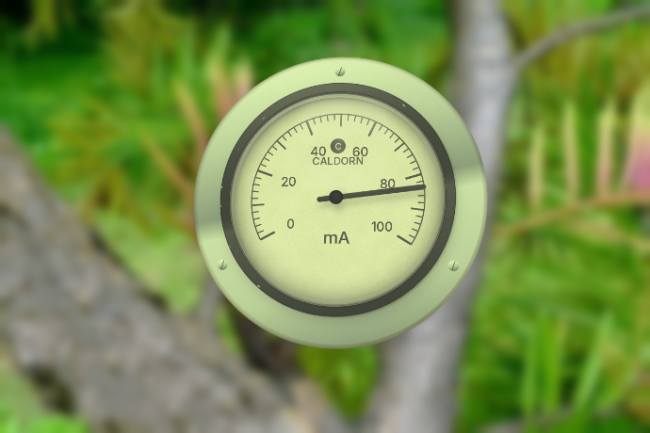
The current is 84; mA
